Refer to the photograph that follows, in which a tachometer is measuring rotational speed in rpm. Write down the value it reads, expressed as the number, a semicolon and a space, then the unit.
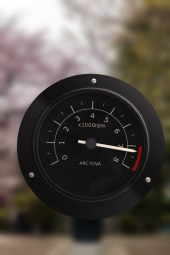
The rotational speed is 7250; rpm
